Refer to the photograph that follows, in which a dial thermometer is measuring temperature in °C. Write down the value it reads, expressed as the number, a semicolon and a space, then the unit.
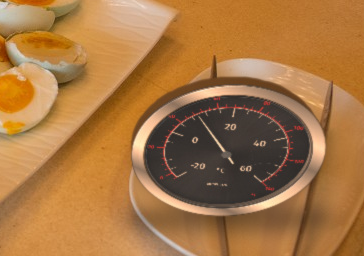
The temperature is 10; °C
